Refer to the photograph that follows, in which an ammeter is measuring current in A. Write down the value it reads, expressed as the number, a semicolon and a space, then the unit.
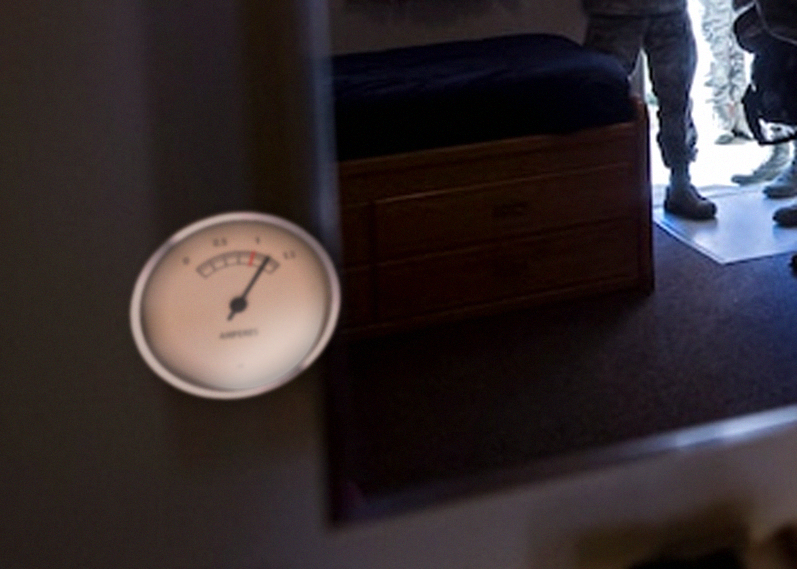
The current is 1.25; A
